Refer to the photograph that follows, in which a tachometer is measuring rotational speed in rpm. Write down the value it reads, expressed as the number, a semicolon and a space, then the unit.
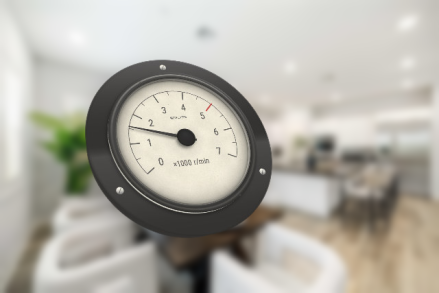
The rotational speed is 1500; rpm
